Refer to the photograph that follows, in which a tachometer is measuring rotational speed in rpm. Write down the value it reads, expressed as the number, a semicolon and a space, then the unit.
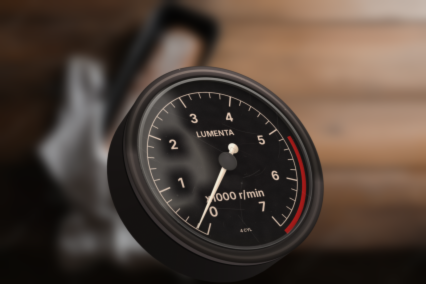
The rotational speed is 200; rpm
